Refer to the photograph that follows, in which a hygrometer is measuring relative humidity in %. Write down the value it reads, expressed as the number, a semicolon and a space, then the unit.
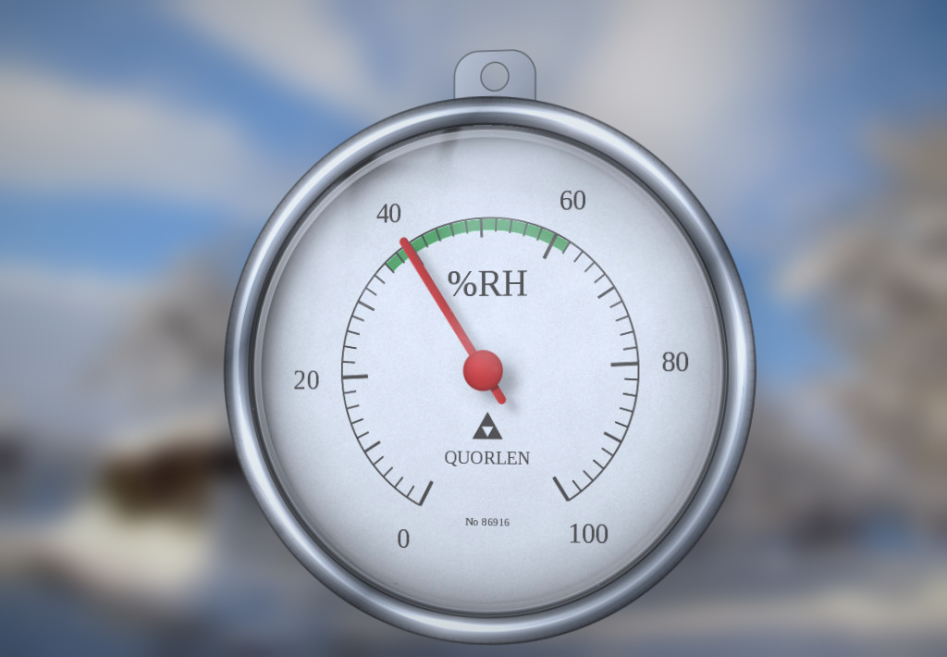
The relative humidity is 40; %
